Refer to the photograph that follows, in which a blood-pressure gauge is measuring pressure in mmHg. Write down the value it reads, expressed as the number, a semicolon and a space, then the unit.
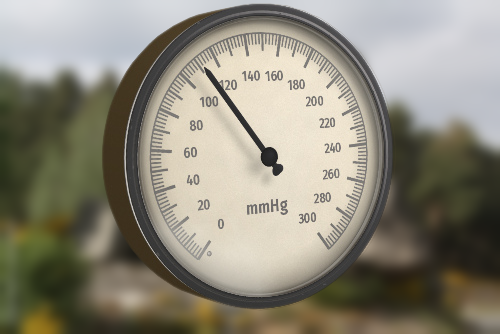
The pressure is 110; mmHg
